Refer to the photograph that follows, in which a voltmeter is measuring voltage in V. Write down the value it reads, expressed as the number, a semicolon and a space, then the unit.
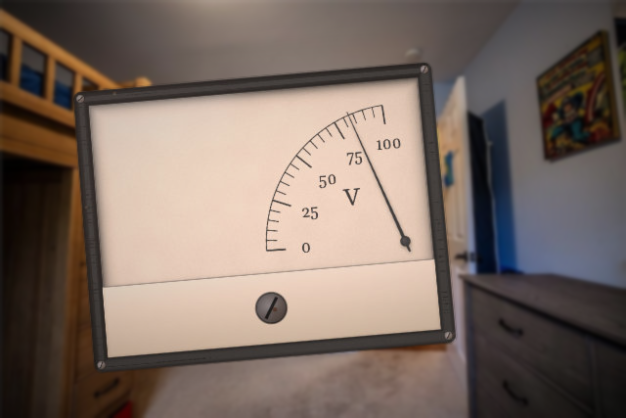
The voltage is 82.5; V
